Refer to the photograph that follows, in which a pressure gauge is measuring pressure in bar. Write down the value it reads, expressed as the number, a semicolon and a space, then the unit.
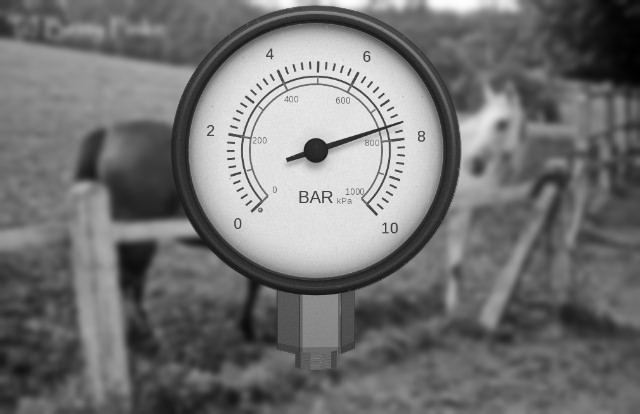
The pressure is 7.6; bar
